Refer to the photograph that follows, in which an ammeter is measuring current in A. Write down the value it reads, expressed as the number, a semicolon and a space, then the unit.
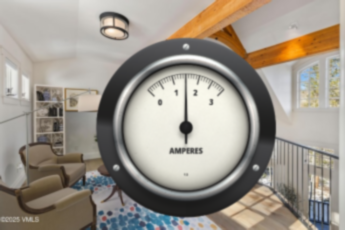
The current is 1.5; A
